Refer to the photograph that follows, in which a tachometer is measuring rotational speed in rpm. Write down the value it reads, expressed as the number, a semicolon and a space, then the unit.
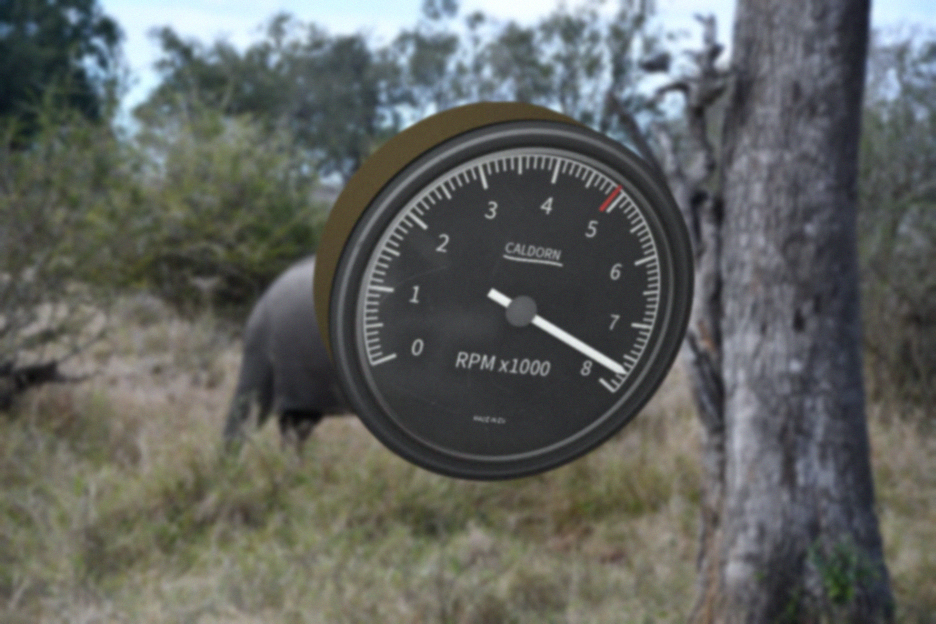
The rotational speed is 7700; rpm
